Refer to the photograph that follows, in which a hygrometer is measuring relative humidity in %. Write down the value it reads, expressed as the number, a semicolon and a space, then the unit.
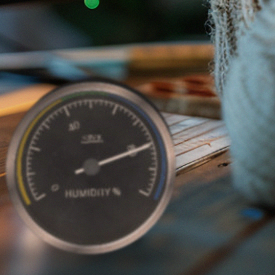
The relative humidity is 80; %
